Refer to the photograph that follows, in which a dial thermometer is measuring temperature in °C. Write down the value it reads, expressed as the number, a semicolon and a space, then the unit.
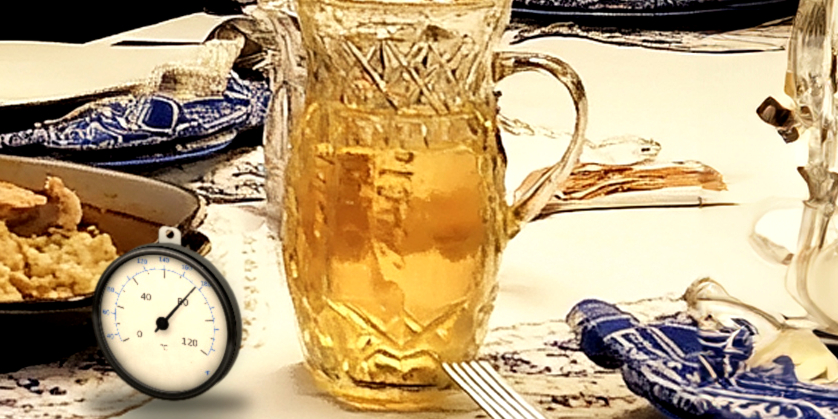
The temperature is 80; °C
